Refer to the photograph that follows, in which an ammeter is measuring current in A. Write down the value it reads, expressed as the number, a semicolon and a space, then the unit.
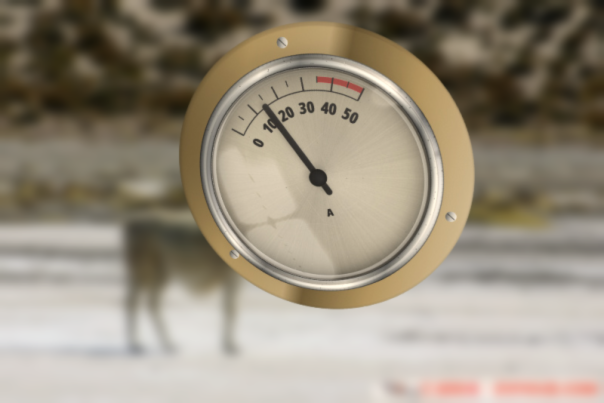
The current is 15; A
